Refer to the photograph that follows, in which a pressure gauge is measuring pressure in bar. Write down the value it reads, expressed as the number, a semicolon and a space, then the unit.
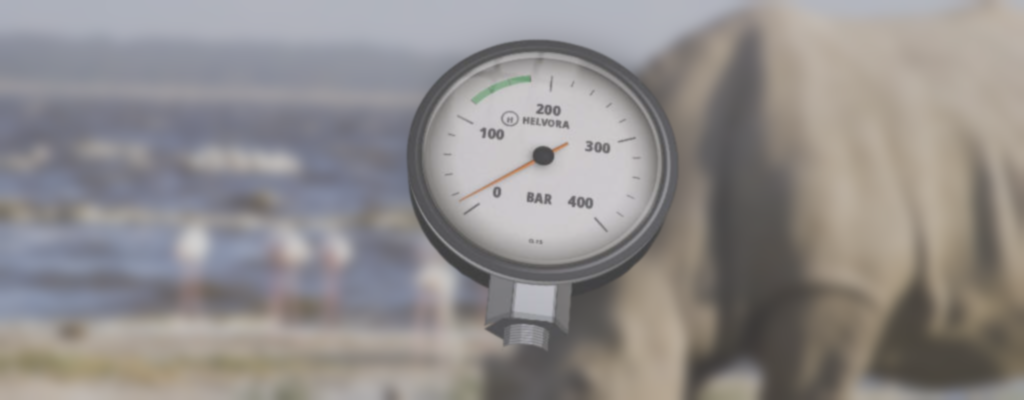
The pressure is 10; bar
